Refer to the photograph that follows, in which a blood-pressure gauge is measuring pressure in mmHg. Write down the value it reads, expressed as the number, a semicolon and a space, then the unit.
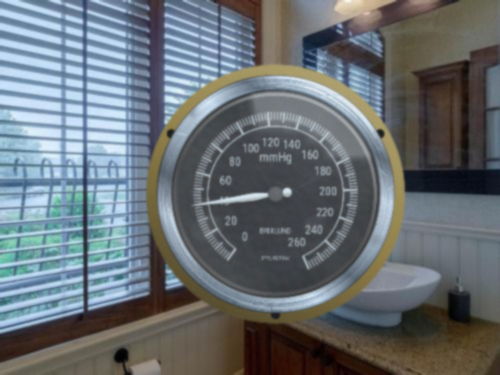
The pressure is 40; mmHg
